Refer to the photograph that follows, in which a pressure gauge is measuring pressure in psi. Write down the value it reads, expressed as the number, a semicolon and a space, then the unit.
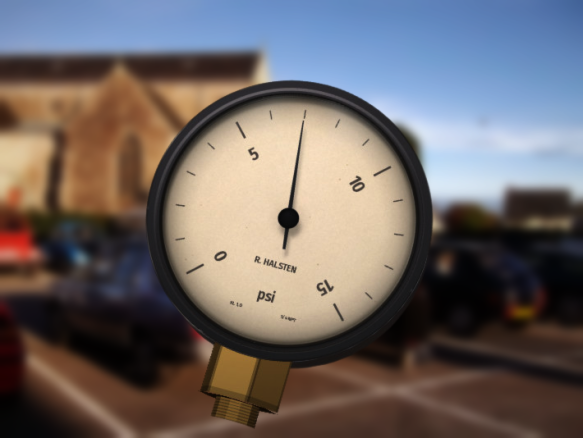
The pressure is 7; psi
